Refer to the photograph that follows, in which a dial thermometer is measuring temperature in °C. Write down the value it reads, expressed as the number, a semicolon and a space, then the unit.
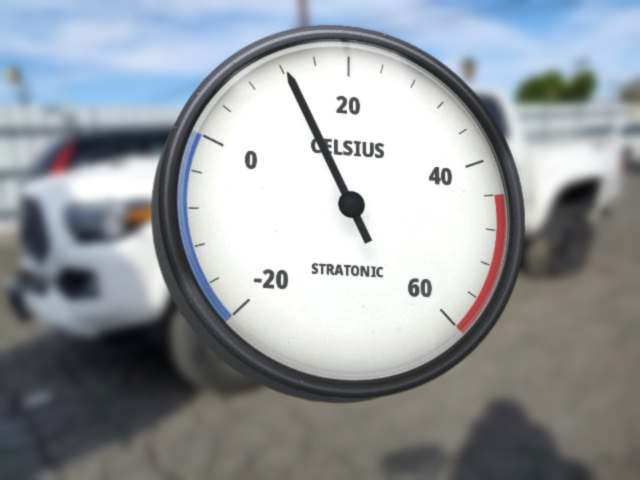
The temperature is 12; °C
